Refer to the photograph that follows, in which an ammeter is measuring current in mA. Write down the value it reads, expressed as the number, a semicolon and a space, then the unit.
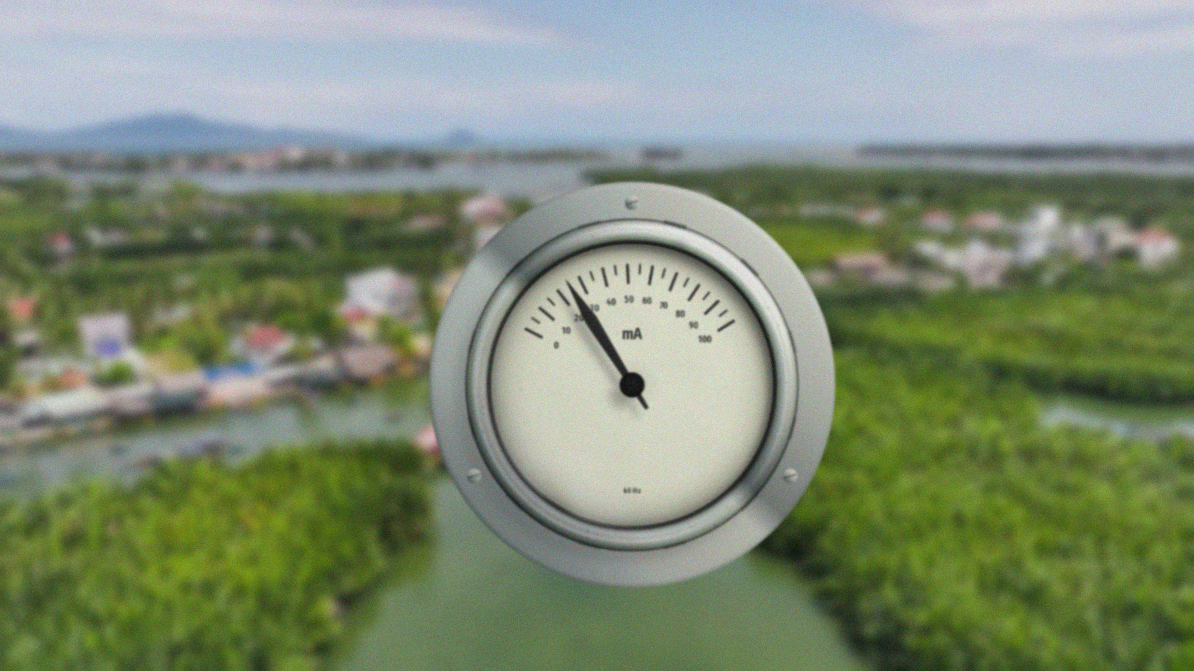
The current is 25; mA
